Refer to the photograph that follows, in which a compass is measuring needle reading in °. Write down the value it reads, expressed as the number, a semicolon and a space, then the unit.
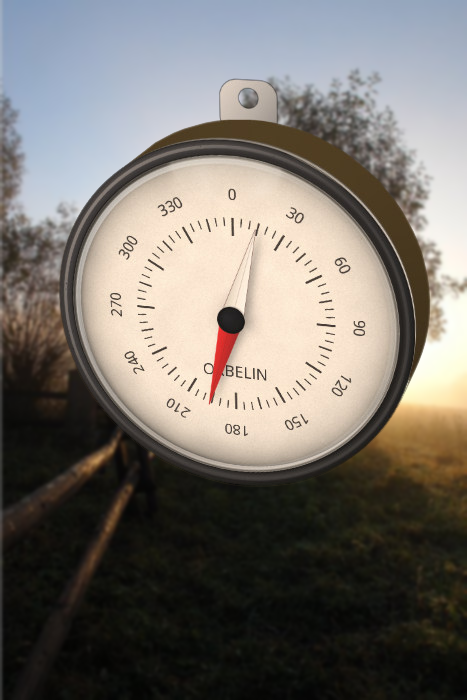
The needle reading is 195; °
